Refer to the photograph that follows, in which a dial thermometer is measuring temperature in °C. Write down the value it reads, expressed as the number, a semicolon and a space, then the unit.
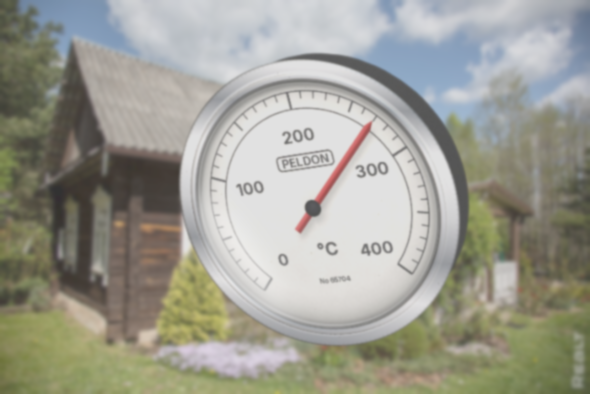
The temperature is 270; °C
